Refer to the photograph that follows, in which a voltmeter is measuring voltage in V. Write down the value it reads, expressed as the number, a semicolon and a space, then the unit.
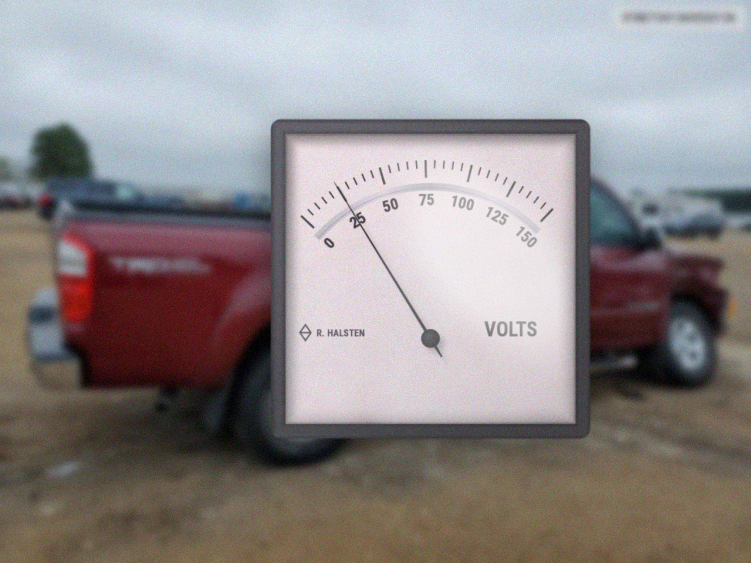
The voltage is 25; V
